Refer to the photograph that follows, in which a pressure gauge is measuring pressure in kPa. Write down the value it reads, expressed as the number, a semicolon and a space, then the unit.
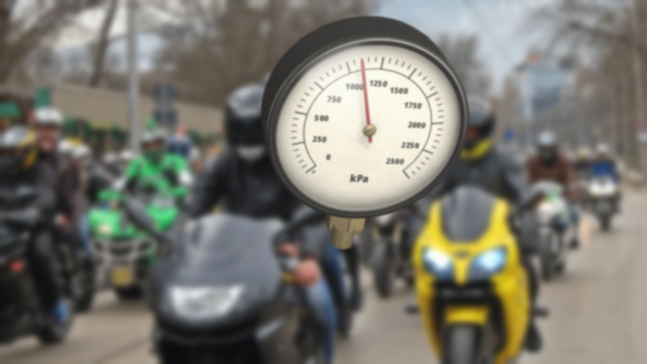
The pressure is 1100; kPa
